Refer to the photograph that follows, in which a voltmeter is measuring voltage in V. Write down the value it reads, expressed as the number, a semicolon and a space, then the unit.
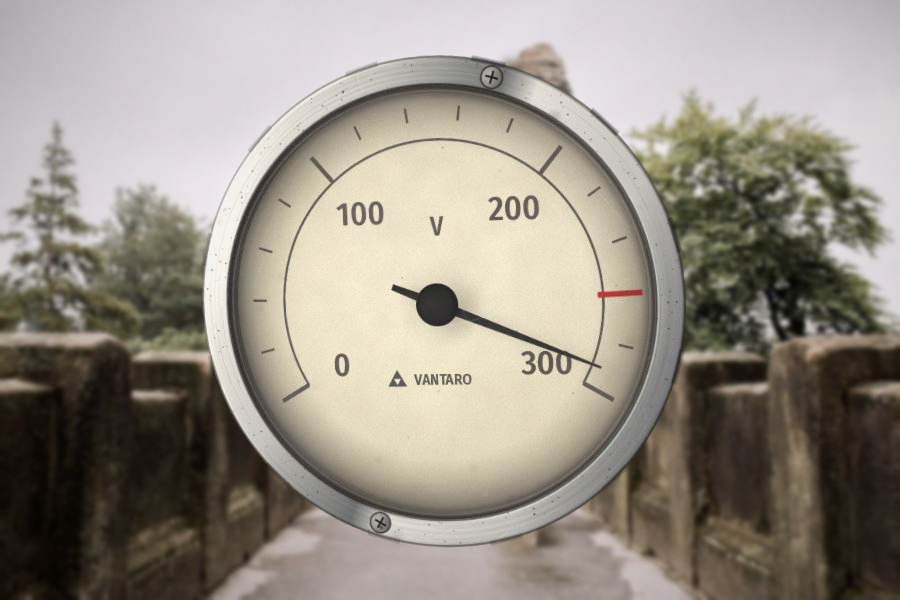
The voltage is 290; V
